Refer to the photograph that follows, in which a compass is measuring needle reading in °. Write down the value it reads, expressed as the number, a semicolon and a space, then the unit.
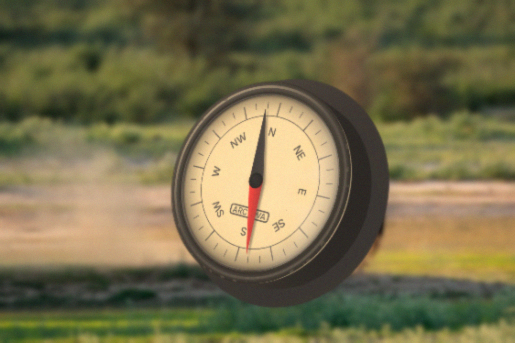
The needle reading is 170; °
